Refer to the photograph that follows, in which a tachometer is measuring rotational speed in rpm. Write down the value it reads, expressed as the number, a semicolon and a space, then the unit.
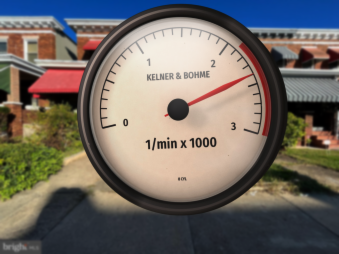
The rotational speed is 2400; rpm
